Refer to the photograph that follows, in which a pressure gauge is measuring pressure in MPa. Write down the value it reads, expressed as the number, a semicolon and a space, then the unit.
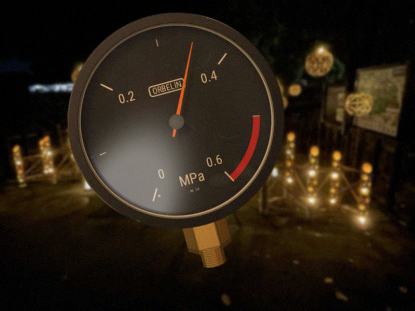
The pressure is 0.35; MPa
